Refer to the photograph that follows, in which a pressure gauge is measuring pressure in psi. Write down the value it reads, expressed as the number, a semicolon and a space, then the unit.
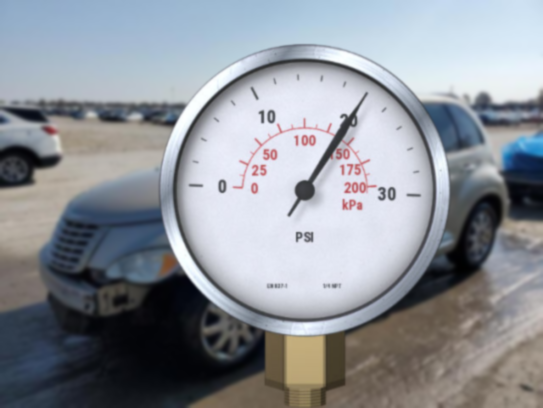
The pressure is 20; psi
